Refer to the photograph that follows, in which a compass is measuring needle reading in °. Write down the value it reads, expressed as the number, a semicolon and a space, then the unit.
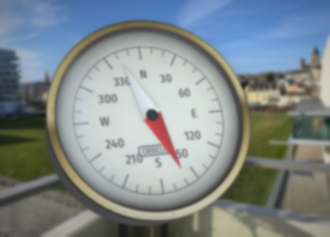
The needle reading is 160; °
